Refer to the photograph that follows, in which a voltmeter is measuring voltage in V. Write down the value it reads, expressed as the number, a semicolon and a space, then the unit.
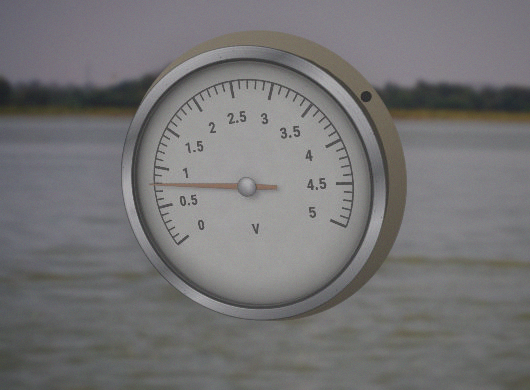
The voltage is 0.8; V
